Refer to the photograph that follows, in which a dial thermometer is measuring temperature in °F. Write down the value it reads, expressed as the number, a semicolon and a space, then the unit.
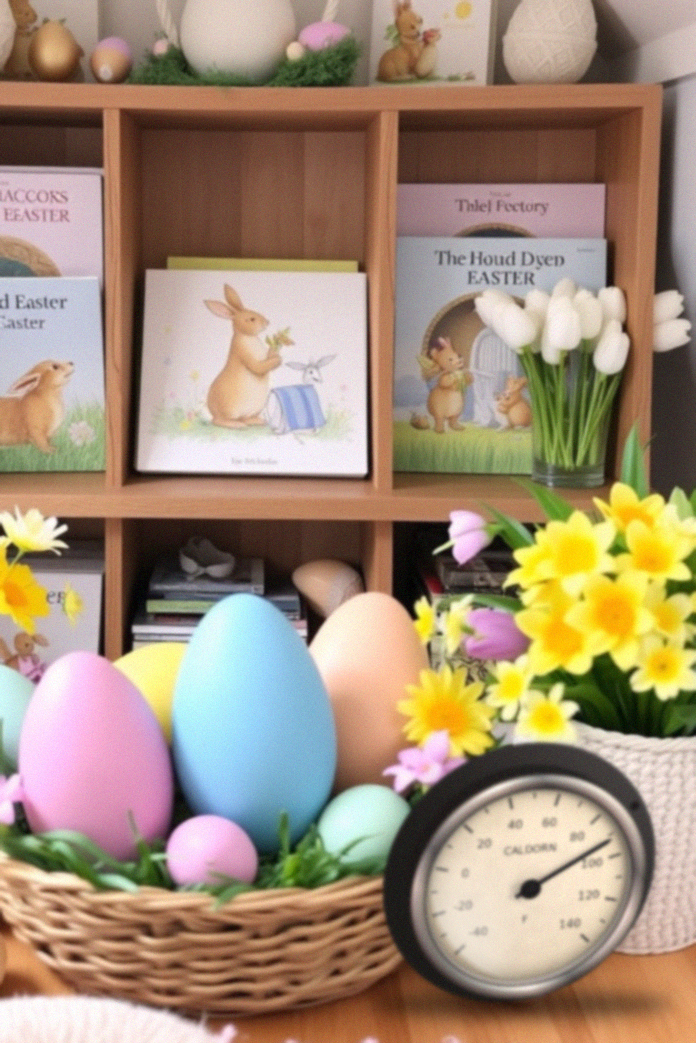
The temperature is 90; °F
